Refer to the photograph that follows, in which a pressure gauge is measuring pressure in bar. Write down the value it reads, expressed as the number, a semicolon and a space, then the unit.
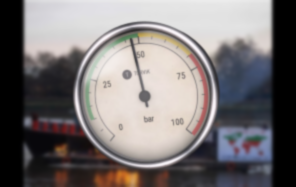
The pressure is 47.5; bar
